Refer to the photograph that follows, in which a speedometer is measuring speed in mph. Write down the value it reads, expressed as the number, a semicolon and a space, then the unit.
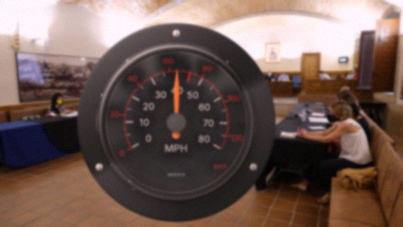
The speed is 40; mph
